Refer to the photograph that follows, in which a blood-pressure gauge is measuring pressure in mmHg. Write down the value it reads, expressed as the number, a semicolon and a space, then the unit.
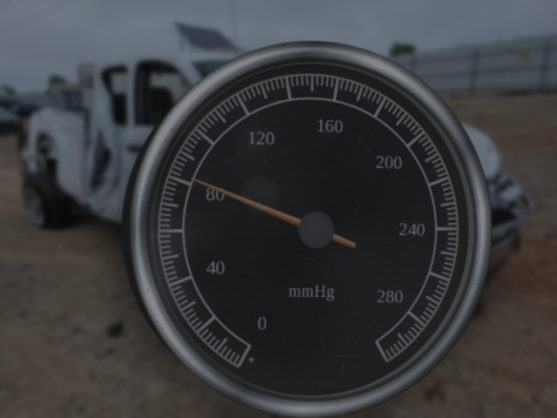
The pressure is 82; mmHg
